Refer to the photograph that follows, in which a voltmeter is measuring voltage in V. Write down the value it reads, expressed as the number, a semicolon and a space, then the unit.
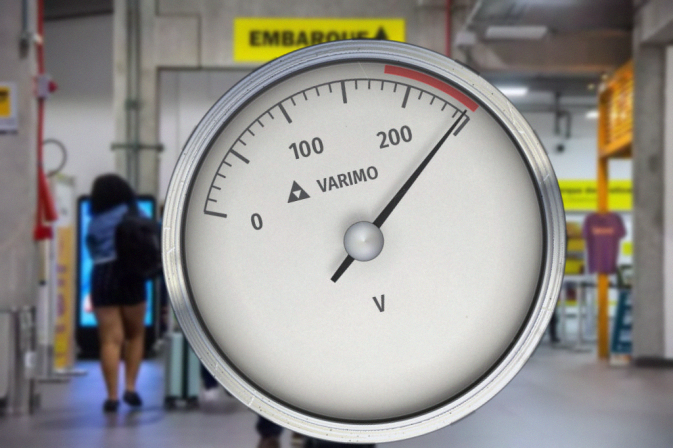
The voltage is 245; V
